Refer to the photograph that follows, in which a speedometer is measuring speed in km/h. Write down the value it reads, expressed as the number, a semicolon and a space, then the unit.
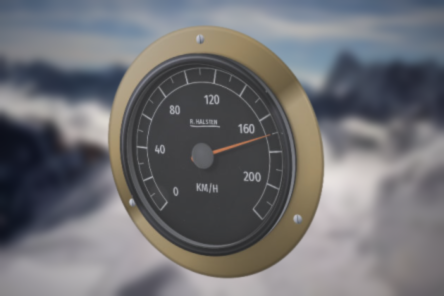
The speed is 170; km/h
